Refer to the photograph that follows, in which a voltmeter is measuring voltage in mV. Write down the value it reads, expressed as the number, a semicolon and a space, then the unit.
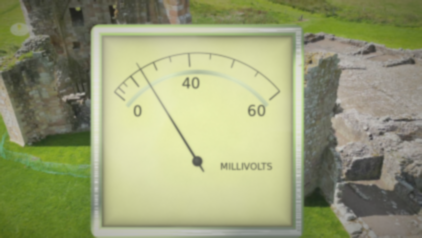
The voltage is 25; mV
